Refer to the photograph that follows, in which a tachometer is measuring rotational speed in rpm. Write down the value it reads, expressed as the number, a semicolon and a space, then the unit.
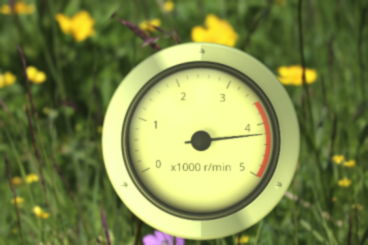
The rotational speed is 4200; rpm
